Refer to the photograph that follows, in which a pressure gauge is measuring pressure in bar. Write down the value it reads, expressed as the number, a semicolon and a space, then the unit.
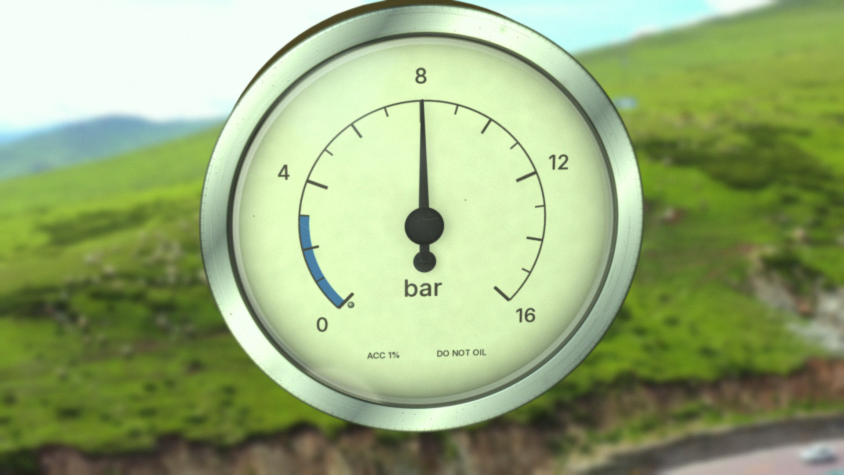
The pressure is 8; bar
